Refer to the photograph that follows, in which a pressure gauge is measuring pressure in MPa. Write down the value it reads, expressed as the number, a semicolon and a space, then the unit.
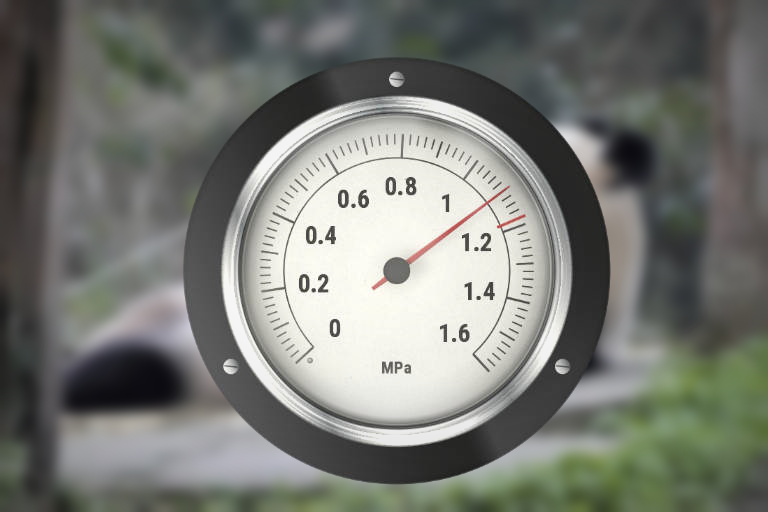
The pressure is 1.1; MPa
